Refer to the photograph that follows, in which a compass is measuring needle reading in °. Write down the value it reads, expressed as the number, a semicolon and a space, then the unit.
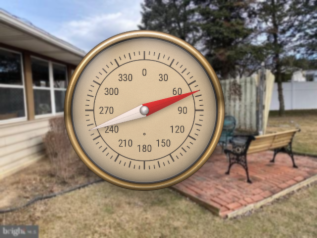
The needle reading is 70; °
